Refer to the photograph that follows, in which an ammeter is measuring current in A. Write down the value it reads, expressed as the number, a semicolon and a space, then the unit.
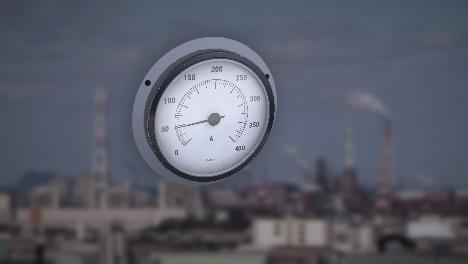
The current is 50; A
